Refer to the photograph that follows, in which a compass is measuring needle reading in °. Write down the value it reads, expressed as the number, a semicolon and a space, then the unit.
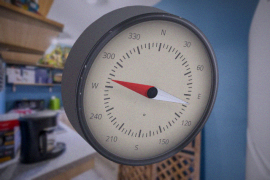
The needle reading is 280; °
